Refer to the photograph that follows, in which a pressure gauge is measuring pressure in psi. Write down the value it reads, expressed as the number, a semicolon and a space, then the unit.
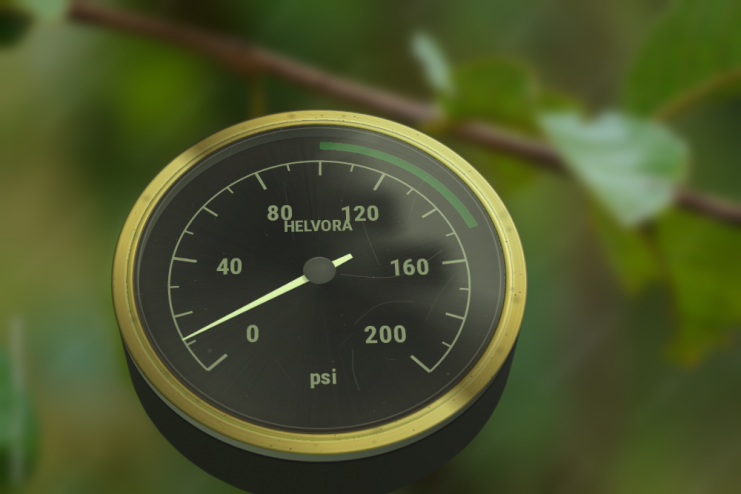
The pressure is 10; psi
